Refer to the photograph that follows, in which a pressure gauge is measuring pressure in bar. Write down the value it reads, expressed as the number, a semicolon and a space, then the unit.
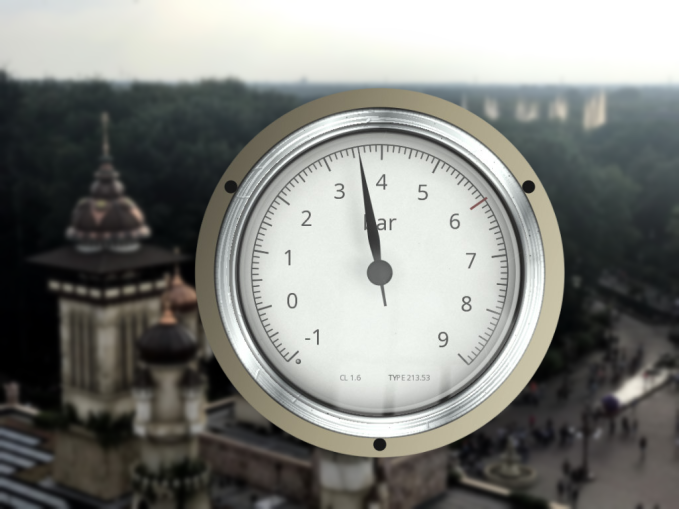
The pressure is 3.6; bar
